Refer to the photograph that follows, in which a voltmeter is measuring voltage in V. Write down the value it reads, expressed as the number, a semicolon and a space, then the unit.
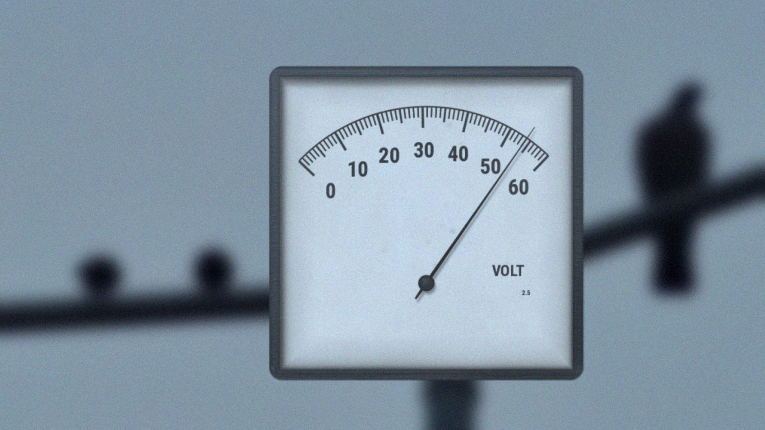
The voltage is 54; V
